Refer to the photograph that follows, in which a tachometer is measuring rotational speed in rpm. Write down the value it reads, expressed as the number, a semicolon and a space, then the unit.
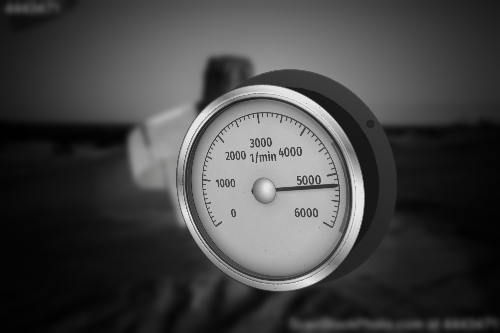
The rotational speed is 5200; rpm
